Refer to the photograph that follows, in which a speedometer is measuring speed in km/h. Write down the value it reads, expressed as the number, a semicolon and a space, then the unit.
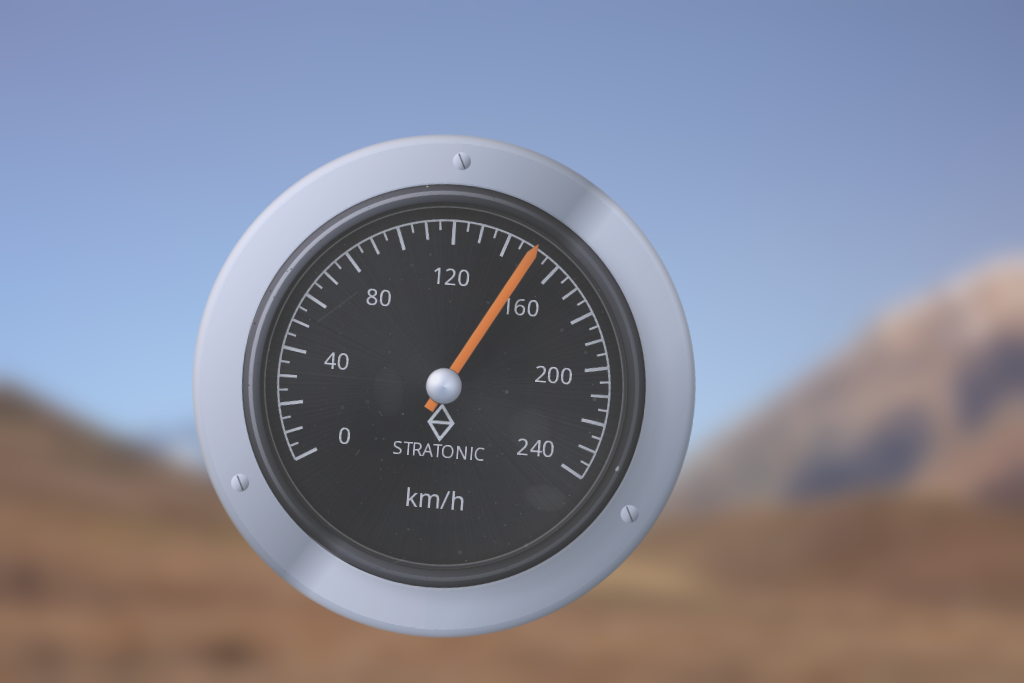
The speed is 150; km/h
